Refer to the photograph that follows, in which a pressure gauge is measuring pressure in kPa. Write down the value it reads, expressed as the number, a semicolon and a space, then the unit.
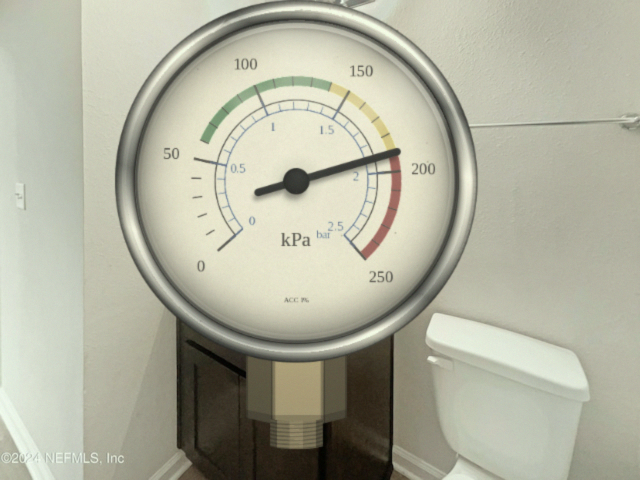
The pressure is 190; kPa
